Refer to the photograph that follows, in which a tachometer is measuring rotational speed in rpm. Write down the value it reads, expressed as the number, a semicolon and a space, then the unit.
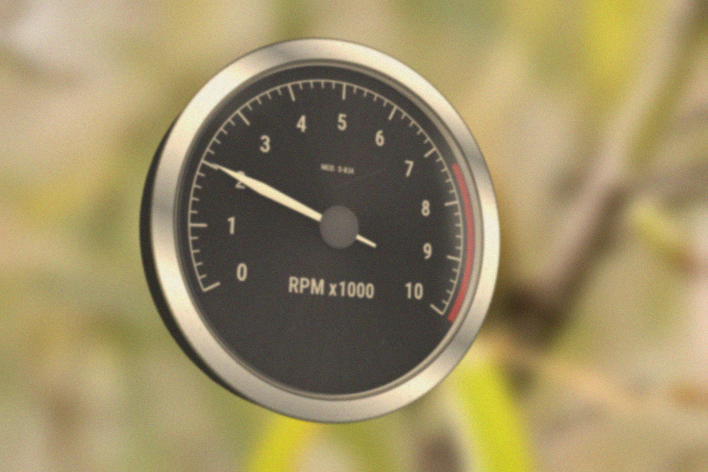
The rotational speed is 2000; rpm
